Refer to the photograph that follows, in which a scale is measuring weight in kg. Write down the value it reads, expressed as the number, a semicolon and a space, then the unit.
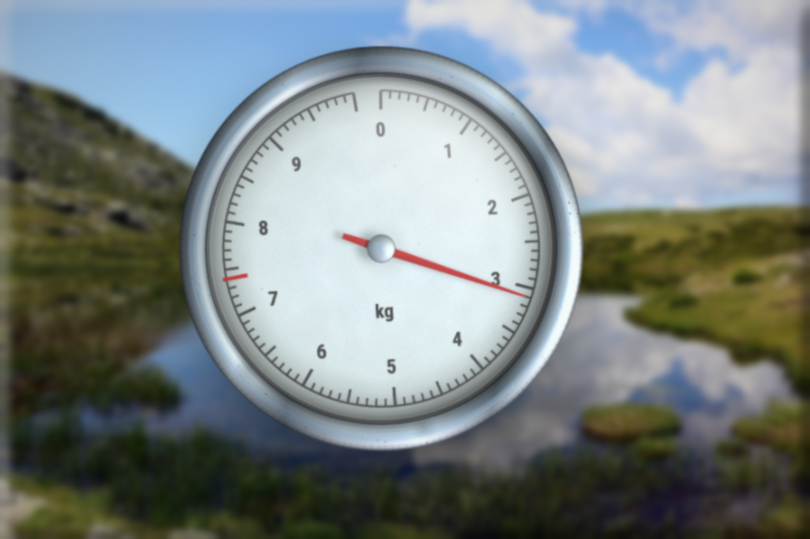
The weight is 3.1; kg
